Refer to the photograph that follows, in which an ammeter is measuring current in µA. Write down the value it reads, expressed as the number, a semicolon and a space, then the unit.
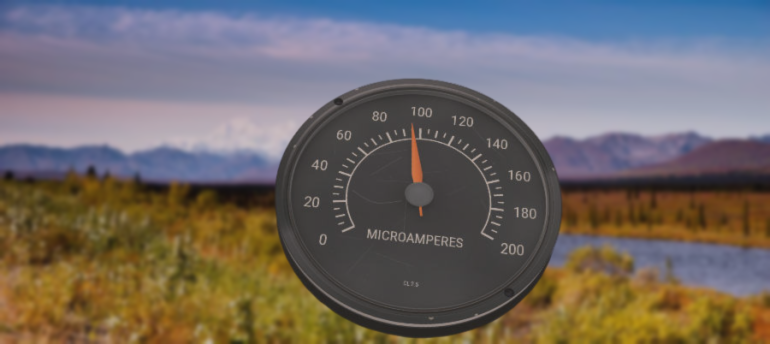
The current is 95; µA
